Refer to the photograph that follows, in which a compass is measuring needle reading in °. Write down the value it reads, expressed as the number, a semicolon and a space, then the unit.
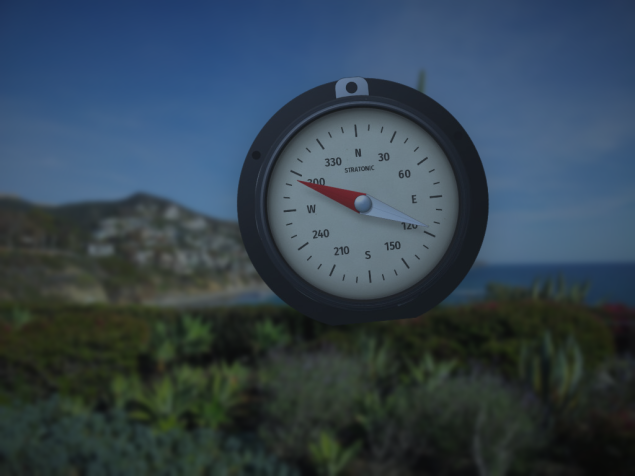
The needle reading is 295; °
